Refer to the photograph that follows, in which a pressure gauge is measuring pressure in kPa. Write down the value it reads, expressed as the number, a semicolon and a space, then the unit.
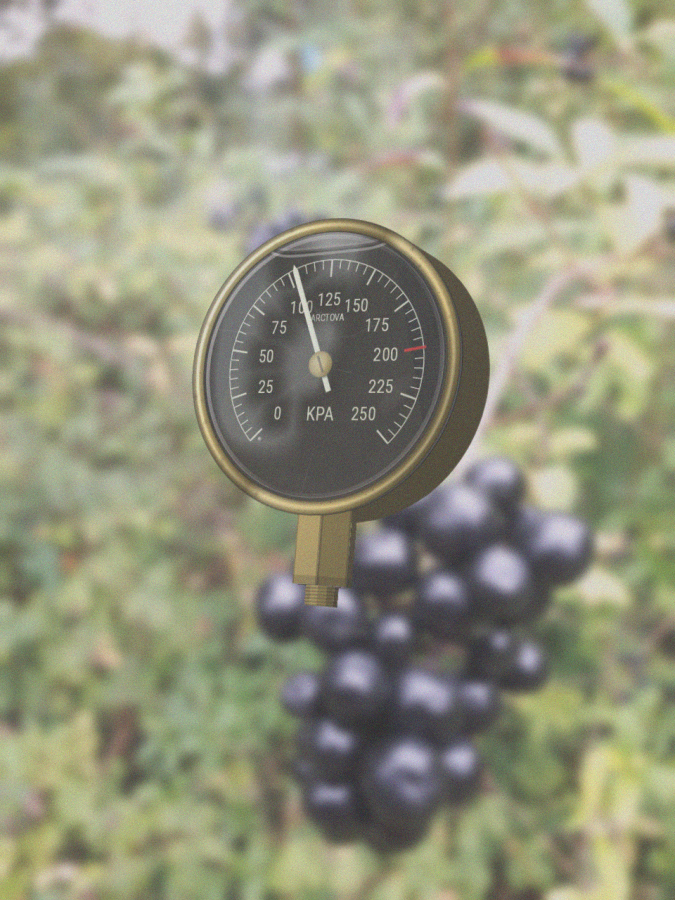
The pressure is 105; kPa
